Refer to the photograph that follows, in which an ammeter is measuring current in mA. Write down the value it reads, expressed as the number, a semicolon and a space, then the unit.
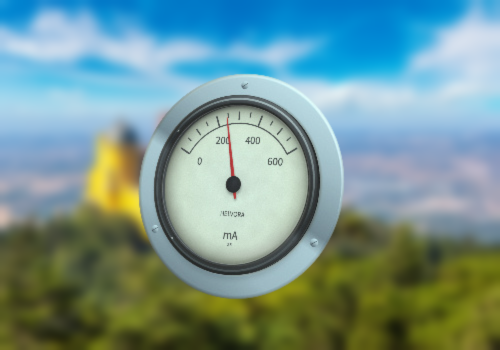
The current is 250; mA
